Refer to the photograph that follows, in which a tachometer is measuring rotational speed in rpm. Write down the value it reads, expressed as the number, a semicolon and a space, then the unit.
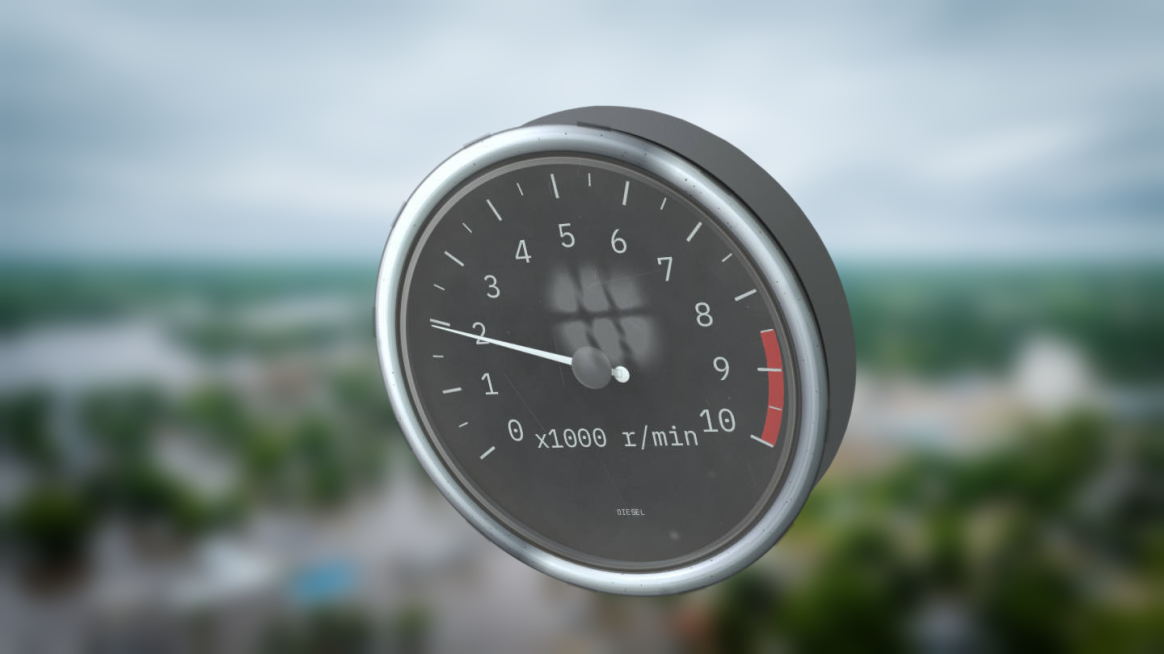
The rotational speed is 2000; rpm
